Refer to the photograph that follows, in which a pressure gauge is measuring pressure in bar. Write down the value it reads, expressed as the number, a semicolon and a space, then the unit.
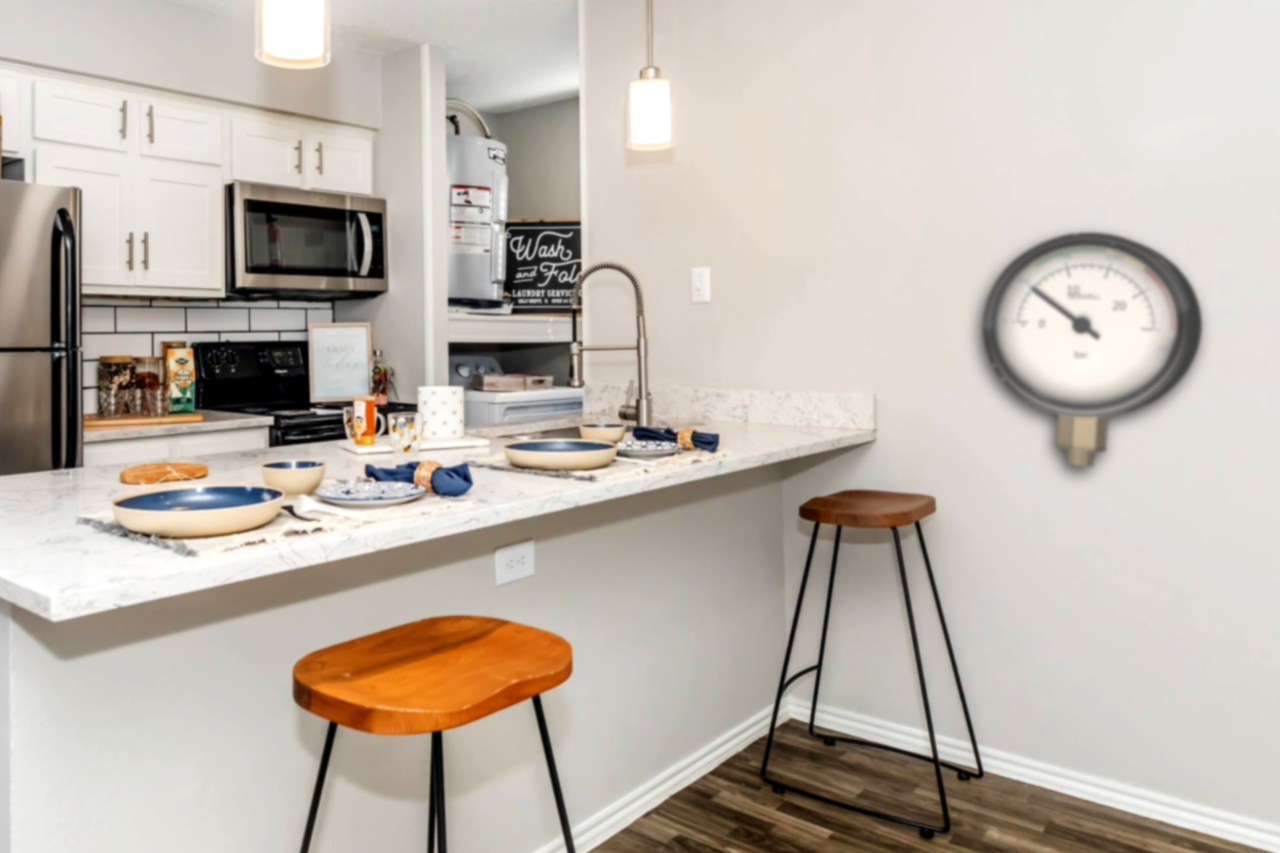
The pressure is 5; bar
